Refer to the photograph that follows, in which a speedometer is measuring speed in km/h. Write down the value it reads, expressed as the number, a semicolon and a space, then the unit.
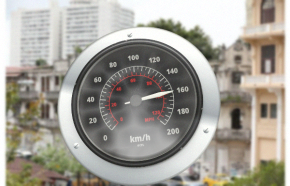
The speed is 160; km/h
